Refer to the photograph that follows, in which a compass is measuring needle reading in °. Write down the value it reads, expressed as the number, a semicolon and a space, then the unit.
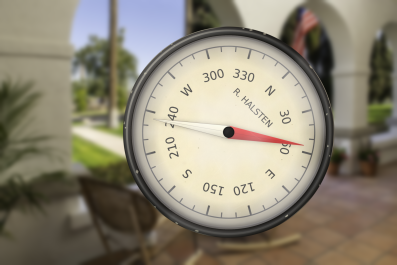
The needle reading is 55; °
